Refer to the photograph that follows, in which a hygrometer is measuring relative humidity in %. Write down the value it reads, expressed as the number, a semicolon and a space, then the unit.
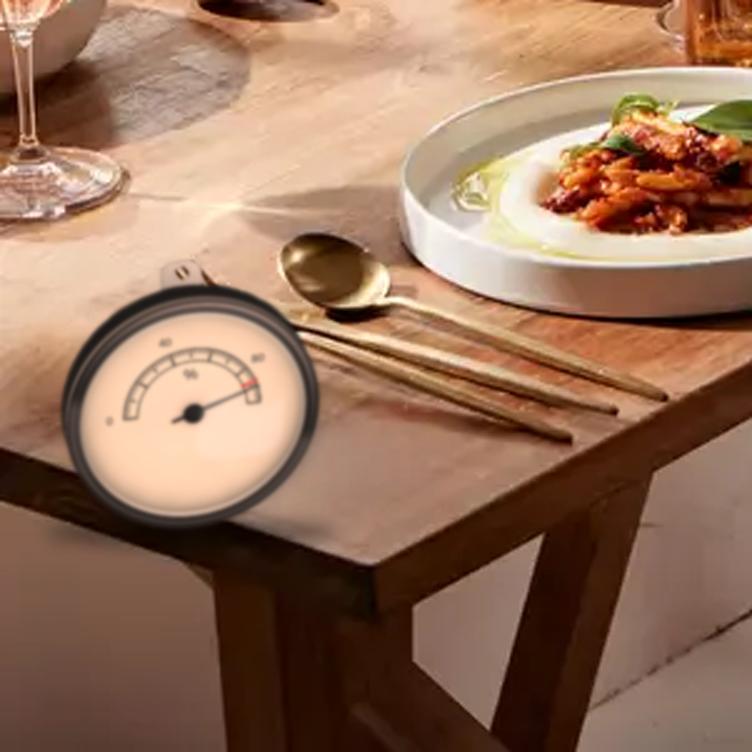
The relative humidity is 90; %
